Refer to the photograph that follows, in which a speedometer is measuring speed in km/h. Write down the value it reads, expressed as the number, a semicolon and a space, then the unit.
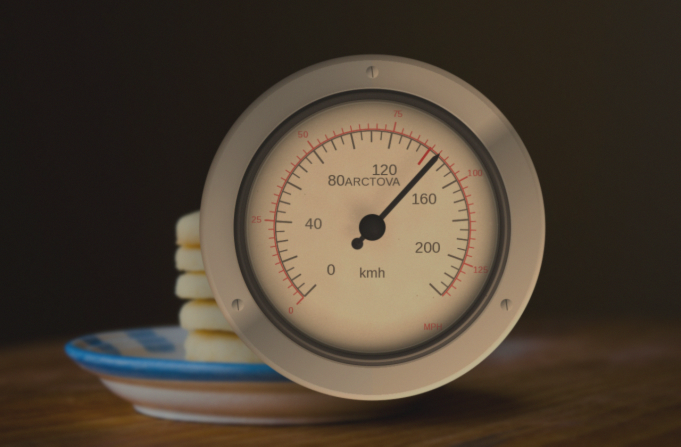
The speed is 145; km/h
